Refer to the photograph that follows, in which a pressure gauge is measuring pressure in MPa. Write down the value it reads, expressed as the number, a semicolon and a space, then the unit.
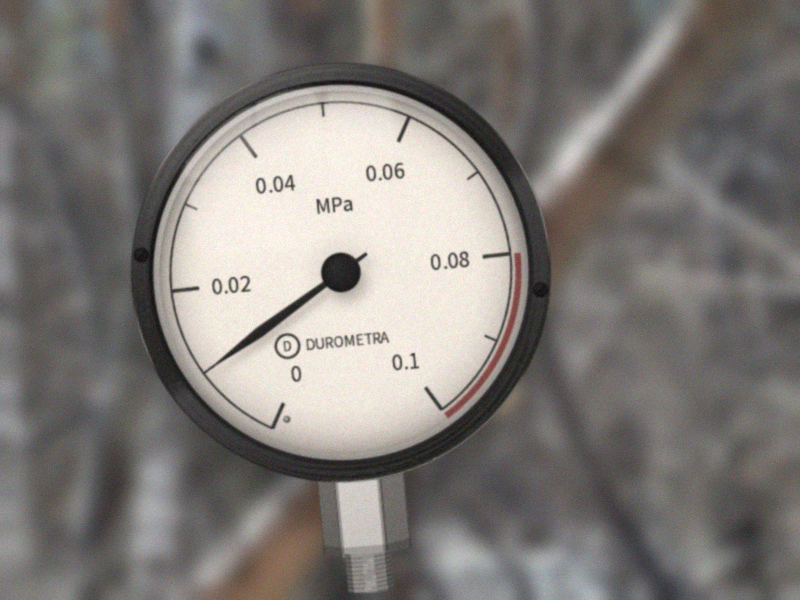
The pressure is 0.01; MPa
